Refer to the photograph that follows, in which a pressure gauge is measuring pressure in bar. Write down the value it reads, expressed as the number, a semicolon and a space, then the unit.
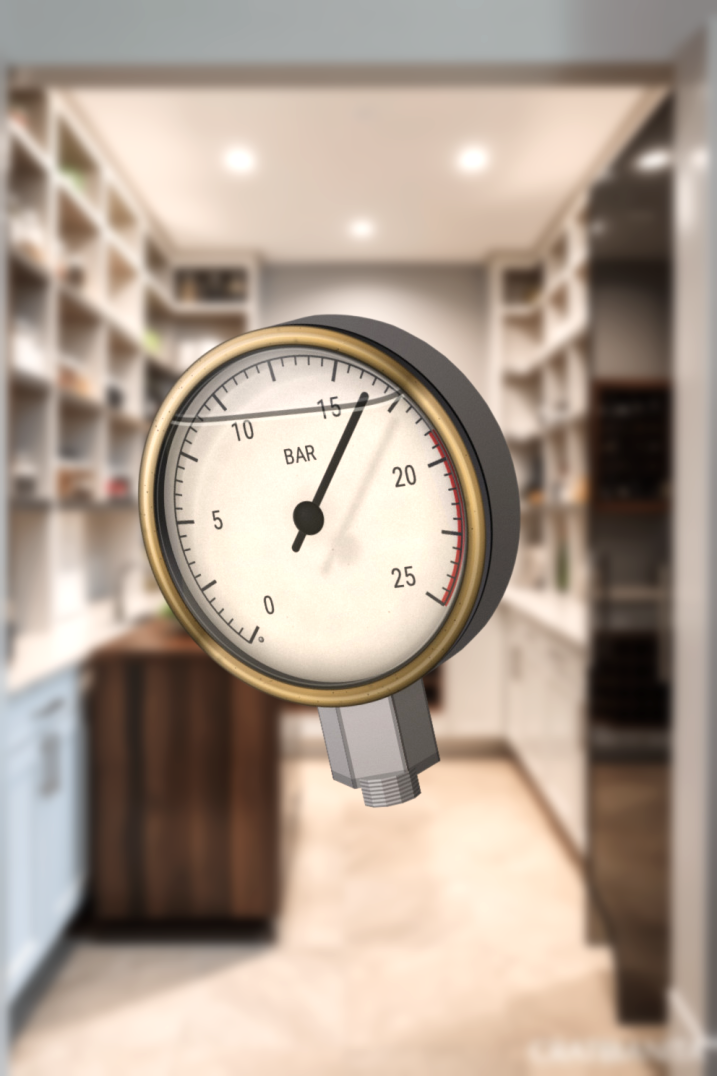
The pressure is 16.5; bar
